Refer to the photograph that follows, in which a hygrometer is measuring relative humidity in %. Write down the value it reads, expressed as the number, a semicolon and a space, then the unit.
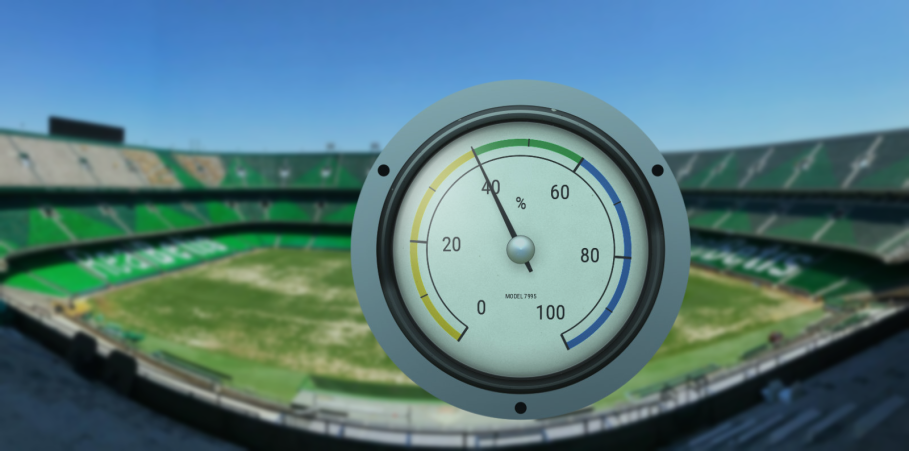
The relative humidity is 40; %
